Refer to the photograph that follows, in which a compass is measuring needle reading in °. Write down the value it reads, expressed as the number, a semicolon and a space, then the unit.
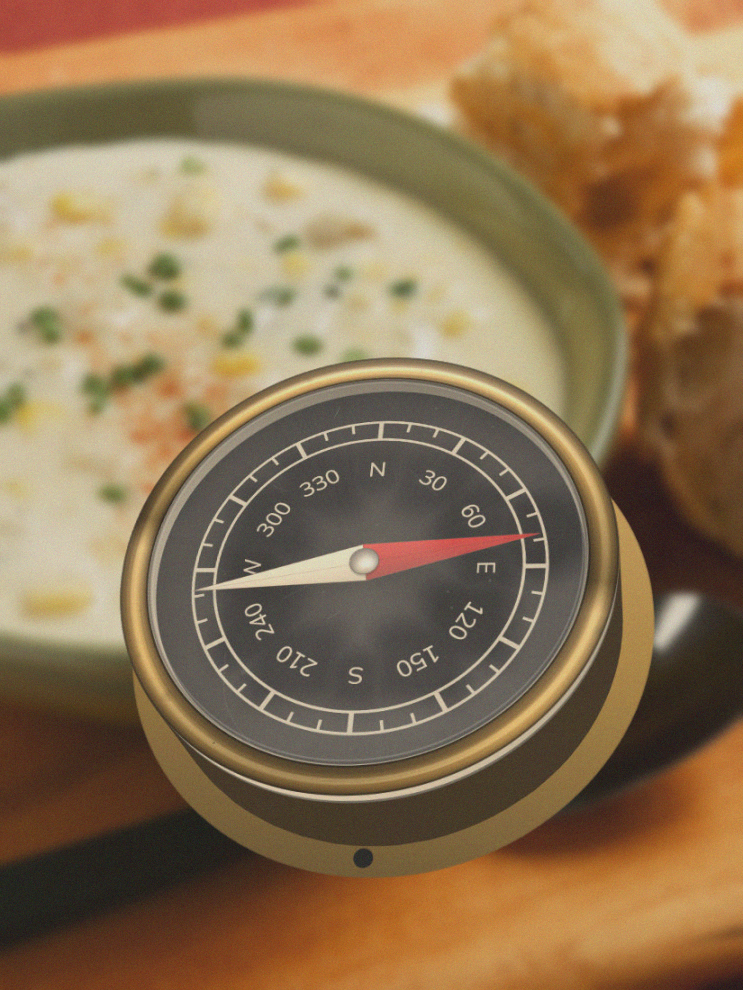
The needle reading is 80; °
